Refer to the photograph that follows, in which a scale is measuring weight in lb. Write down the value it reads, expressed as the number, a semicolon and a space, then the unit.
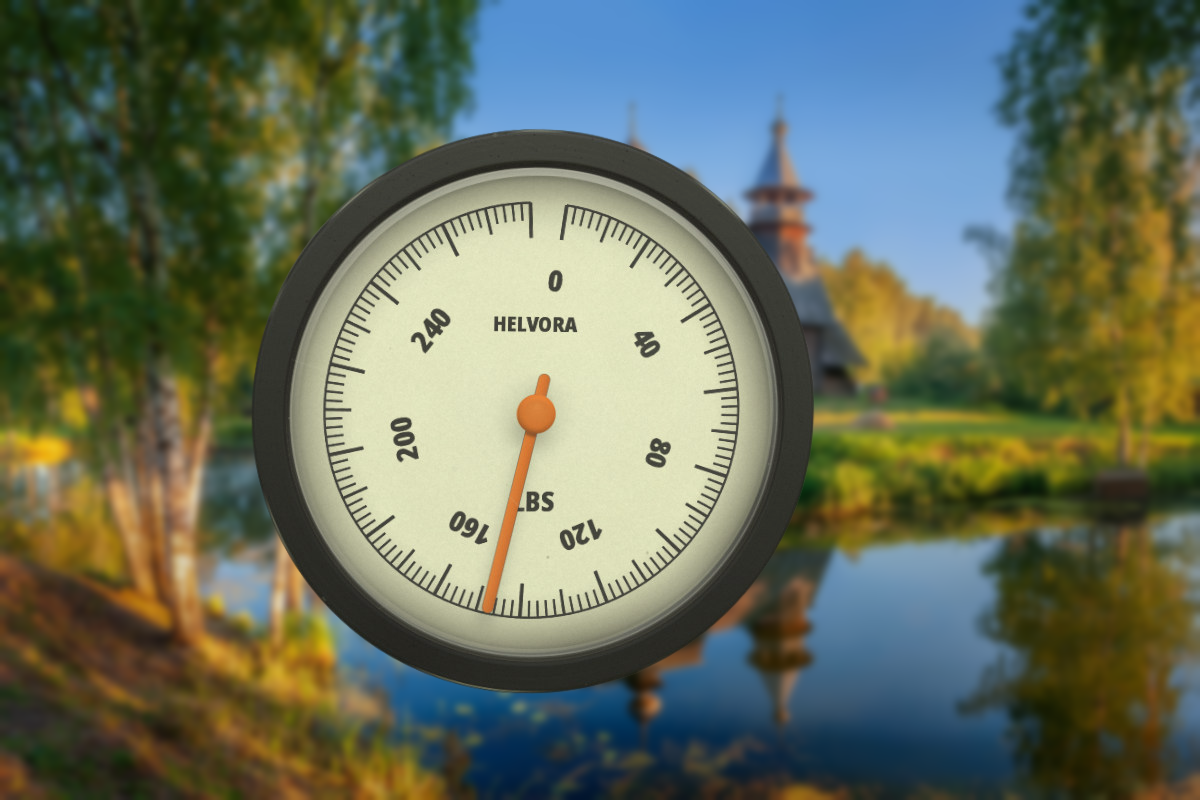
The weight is 148; lb
